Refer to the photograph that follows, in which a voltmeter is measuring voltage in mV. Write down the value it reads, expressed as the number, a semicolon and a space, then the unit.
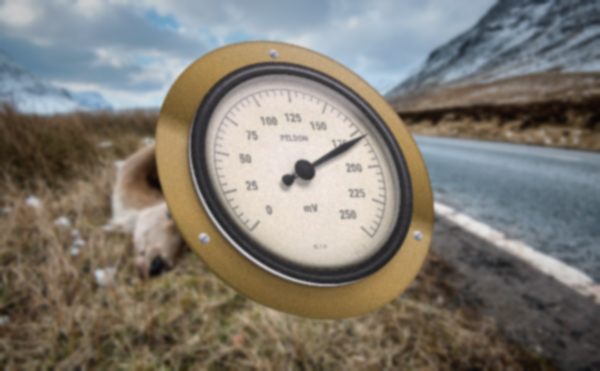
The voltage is 180; mV
